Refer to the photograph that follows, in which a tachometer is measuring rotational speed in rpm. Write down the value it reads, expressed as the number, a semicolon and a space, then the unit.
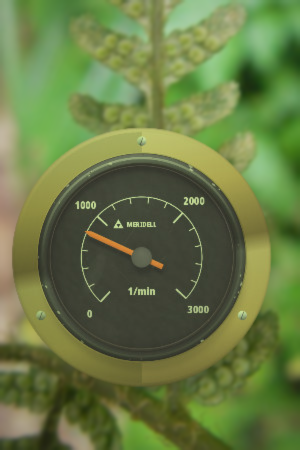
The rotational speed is 800; rpm
